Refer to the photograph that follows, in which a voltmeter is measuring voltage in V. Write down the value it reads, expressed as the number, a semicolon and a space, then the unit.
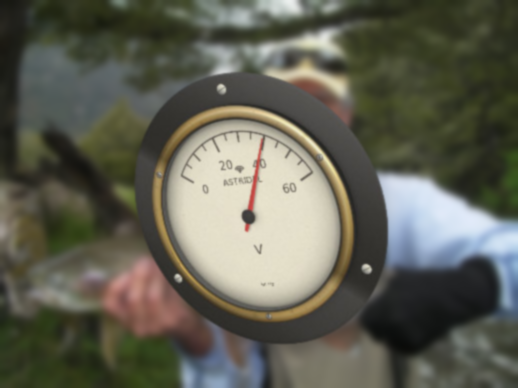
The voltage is 40; V
